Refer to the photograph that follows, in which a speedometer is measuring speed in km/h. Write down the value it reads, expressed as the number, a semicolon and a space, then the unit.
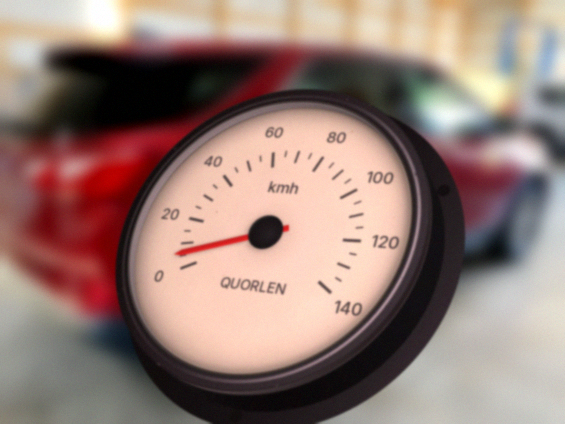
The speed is 5; km/h
